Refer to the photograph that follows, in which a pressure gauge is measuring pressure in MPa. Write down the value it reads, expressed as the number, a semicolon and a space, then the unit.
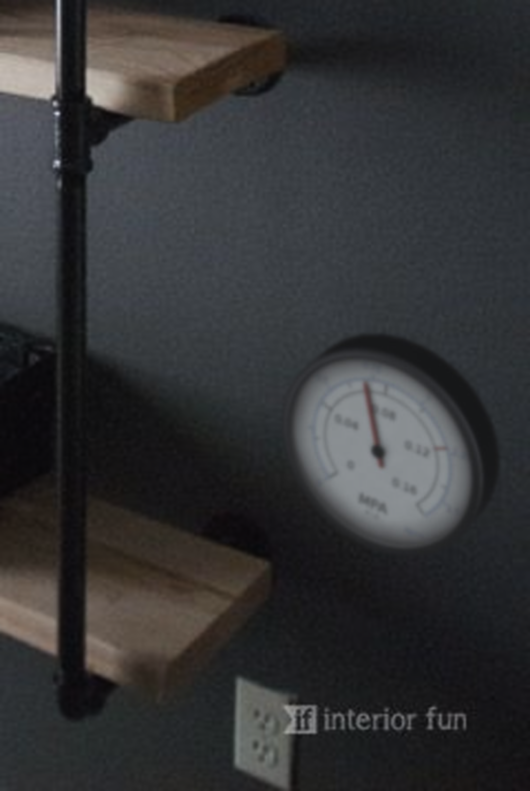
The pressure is 0.07; MPa
